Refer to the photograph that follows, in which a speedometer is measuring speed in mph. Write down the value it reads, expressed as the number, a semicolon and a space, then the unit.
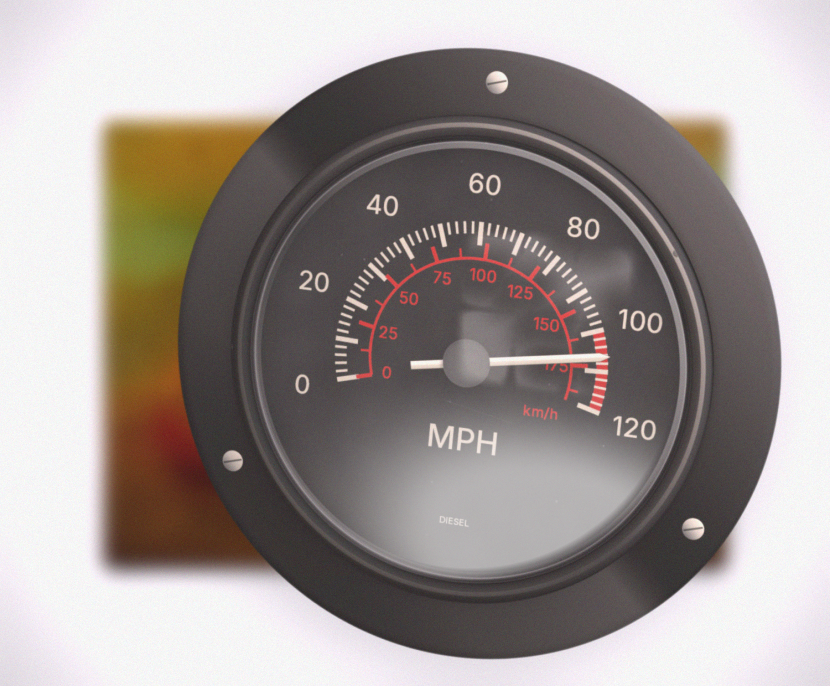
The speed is 106; mph
